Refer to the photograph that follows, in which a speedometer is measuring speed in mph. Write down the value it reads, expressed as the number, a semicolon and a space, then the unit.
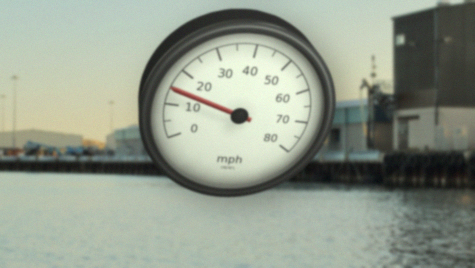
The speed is 15; mph
